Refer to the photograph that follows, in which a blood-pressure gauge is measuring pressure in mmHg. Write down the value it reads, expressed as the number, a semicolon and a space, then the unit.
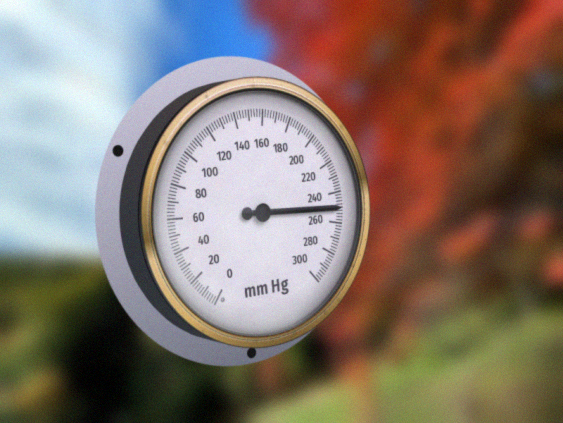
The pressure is 250; mmHg
